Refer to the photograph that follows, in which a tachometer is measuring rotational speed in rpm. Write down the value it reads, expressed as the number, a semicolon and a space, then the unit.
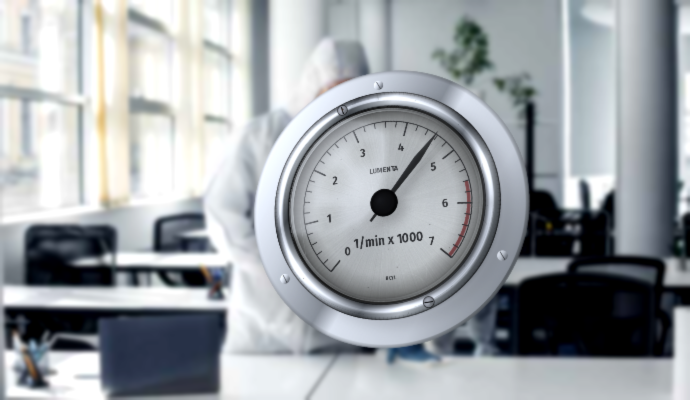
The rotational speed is 4600; rpm
